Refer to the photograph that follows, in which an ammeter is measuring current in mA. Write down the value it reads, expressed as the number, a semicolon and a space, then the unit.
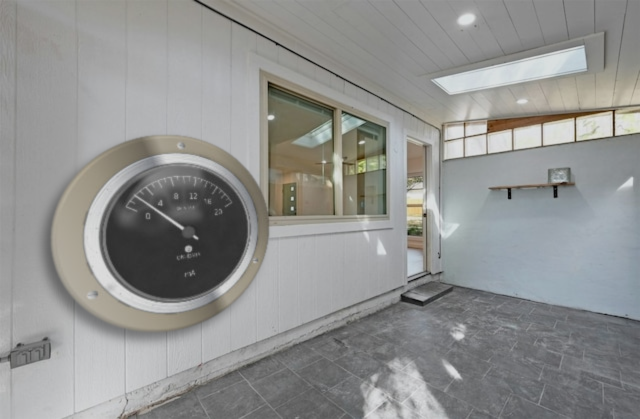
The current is 2; mA
